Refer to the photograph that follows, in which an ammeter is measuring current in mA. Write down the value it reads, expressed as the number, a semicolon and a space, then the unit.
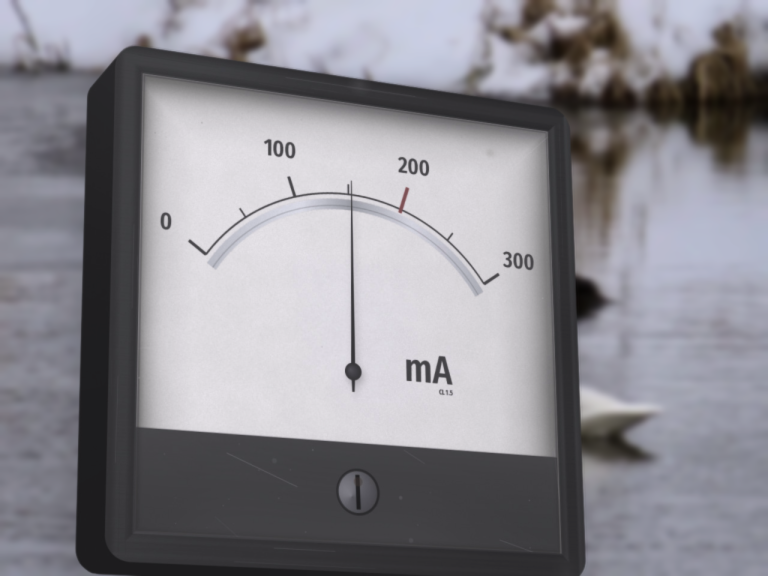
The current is 150; mA
